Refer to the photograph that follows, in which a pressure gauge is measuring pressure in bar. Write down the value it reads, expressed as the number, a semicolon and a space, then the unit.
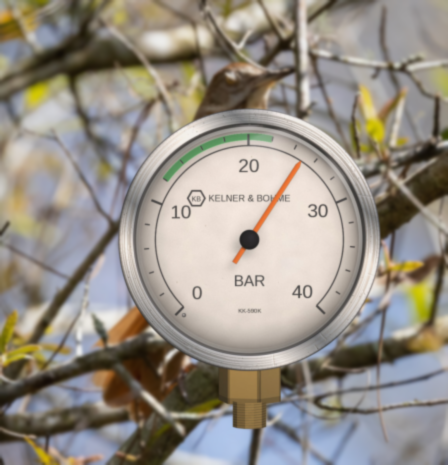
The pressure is 25; bar
